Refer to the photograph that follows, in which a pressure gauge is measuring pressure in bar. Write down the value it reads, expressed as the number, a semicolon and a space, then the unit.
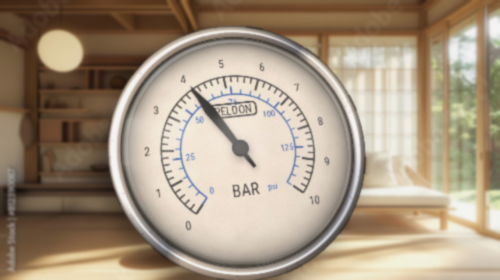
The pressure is 4; bar
